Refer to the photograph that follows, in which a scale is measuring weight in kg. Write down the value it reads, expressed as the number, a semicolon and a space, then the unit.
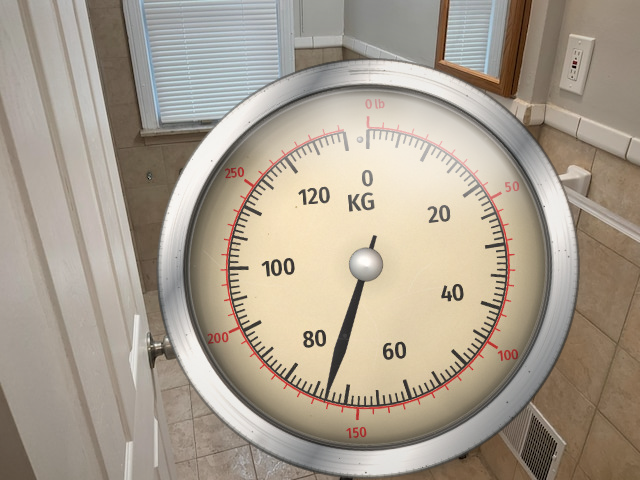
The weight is 73; kg
